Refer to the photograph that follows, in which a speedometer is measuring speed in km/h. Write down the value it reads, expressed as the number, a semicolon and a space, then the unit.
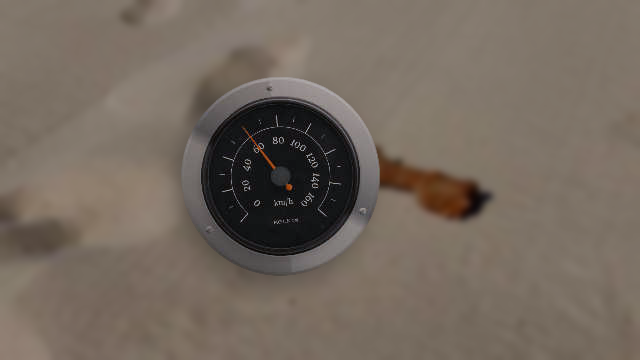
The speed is 60; km/h
